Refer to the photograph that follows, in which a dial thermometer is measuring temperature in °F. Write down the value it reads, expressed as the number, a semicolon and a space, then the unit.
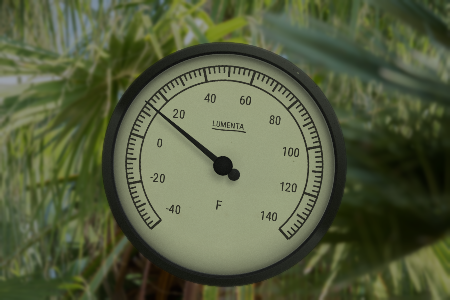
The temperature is 14; °F
